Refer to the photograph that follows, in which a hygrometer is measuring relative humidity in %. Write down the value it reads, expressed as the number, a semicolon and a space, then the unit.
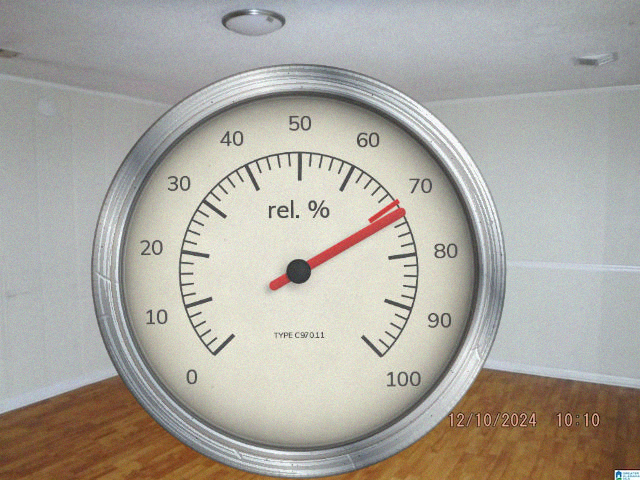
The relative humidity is 72; %
